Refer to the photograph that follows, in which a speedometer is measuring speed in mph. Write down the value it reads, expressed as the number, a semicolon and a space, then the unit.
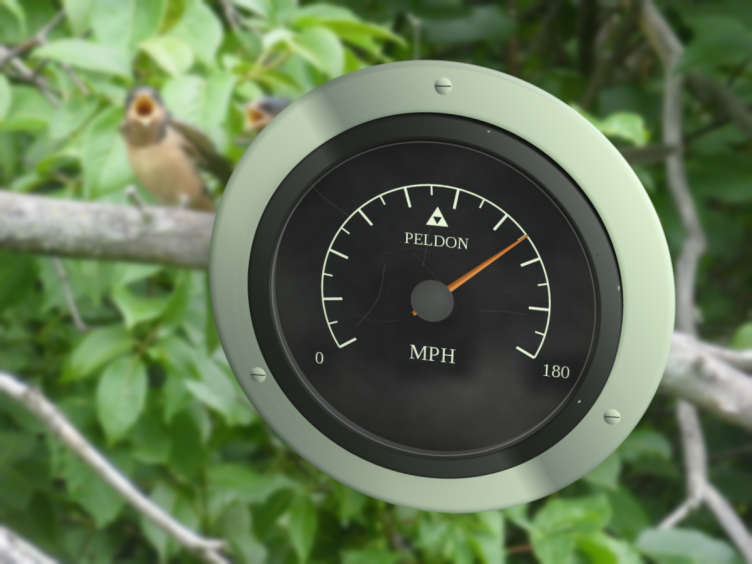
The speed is 130; mph
